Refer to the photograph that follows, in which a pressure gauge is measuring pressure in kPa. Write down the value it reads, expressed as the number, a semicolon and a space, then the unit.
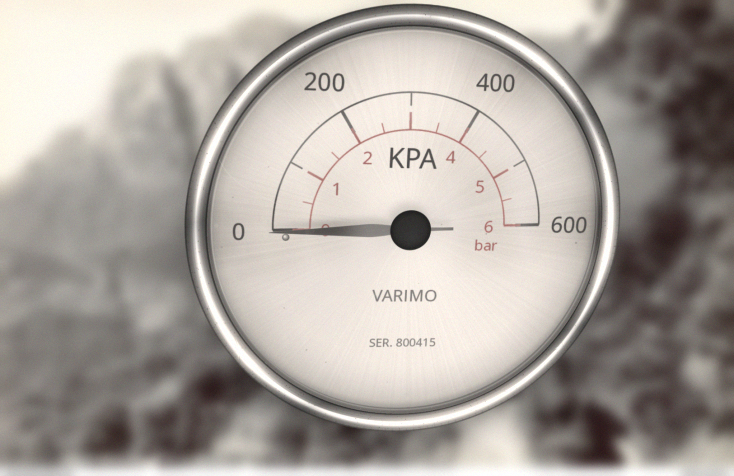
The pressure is 0; kPa
